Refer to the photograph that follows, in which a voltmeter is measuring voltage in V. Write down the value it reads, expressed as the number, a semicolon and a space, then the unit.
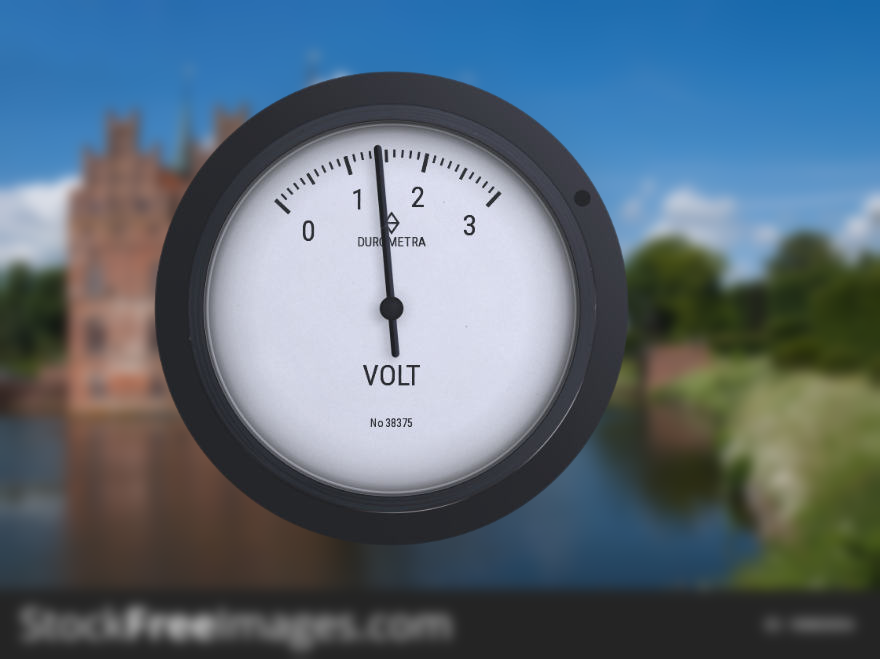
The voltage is 1.4; V
